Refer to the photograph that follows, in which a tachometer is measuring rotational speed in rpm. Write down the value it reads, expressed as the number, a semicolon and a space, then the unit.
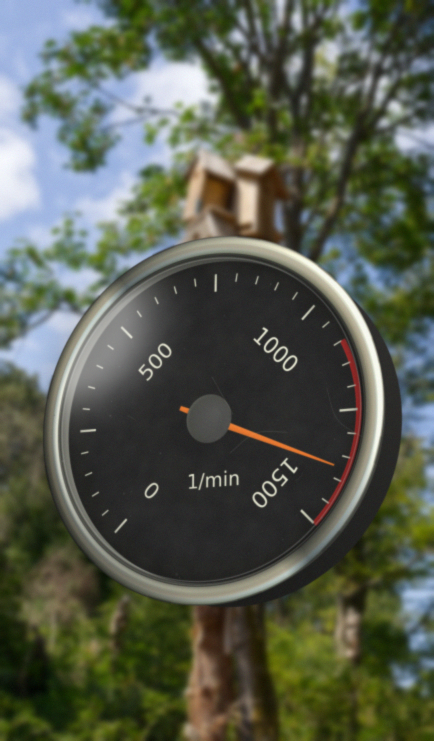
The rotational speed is 1375; rpm
